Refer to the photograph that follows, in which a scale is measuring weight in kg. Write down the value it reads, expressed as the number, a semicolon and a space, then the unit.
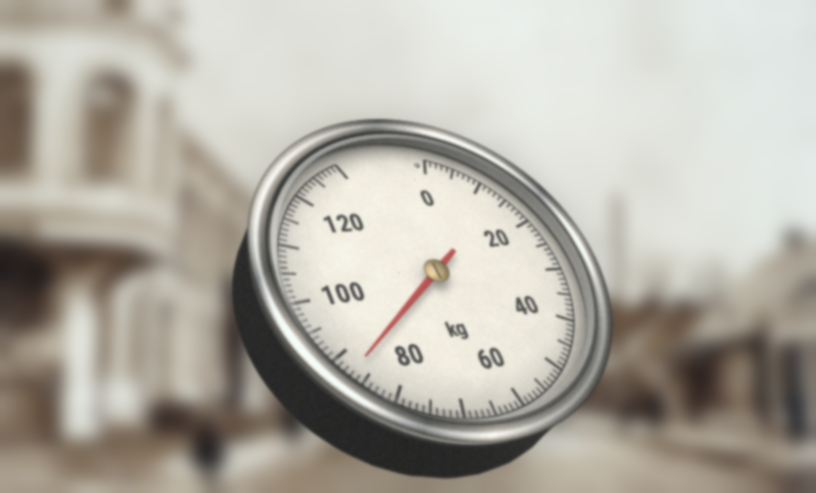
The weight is 87; kg
